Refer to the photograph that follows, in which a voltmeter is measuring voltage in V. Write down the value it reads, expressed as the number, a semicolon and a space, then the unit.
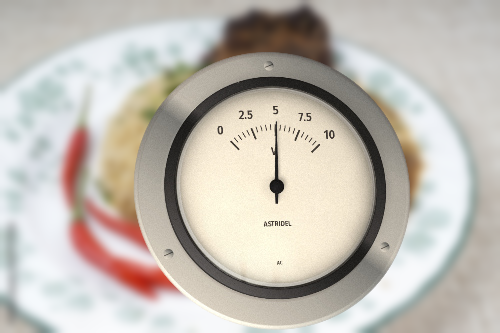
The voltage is 5; V
